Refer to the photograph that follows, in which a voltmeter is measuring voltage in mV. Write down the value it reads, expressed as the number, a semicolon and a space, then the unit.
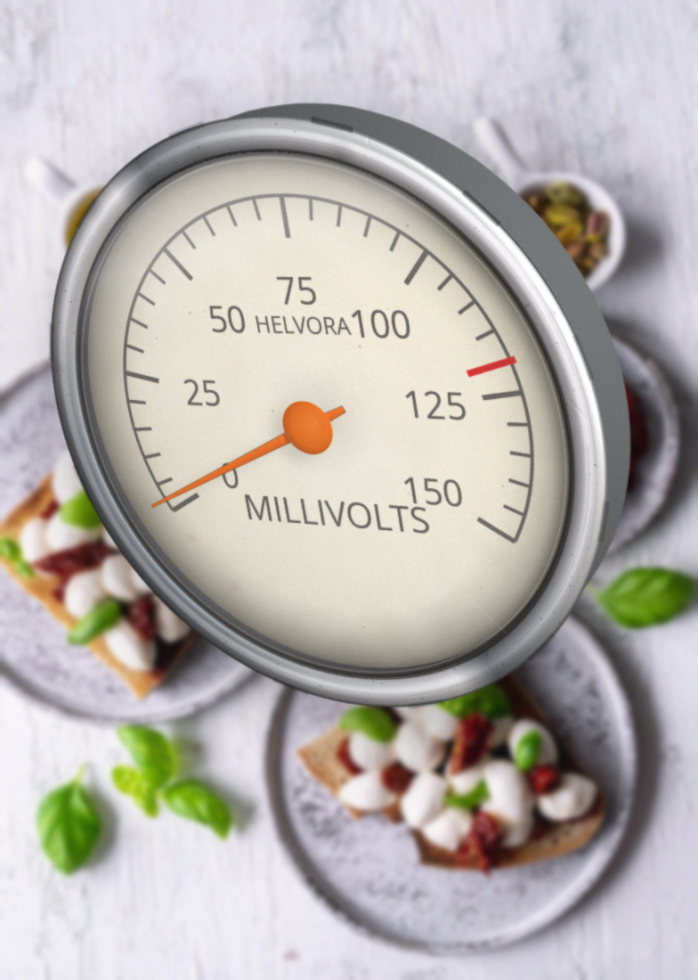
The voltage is 2.5; mV
